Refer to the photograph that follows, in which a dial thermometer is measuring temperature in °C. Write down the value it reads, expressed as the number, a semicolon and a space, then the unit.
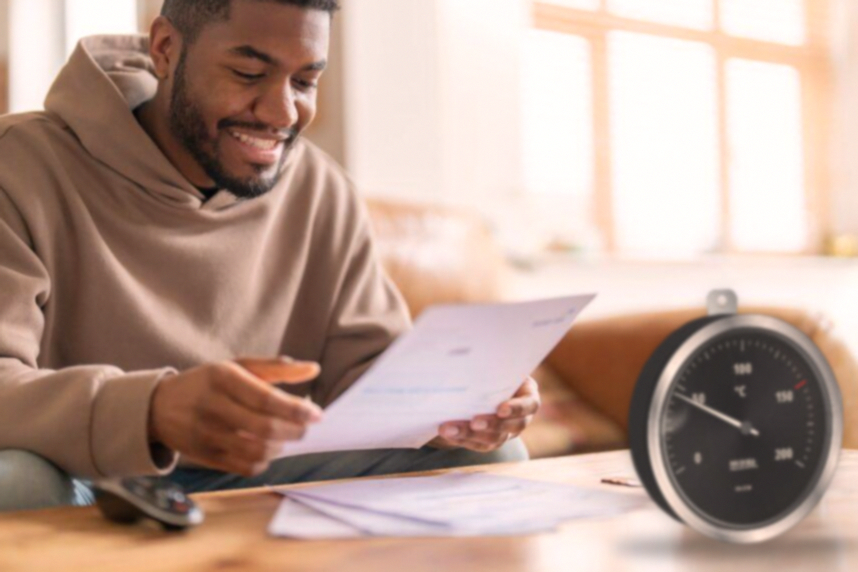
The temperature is 45; °C
